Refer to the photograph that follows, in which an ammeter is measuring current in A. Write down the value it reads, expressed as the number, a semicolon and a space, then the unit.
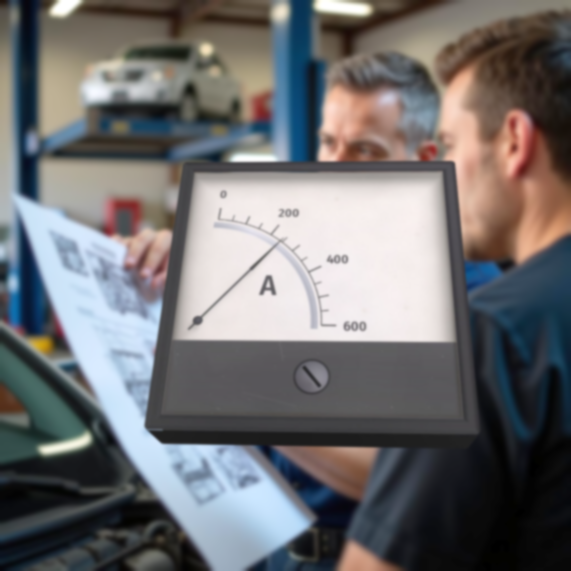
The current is 250; A
